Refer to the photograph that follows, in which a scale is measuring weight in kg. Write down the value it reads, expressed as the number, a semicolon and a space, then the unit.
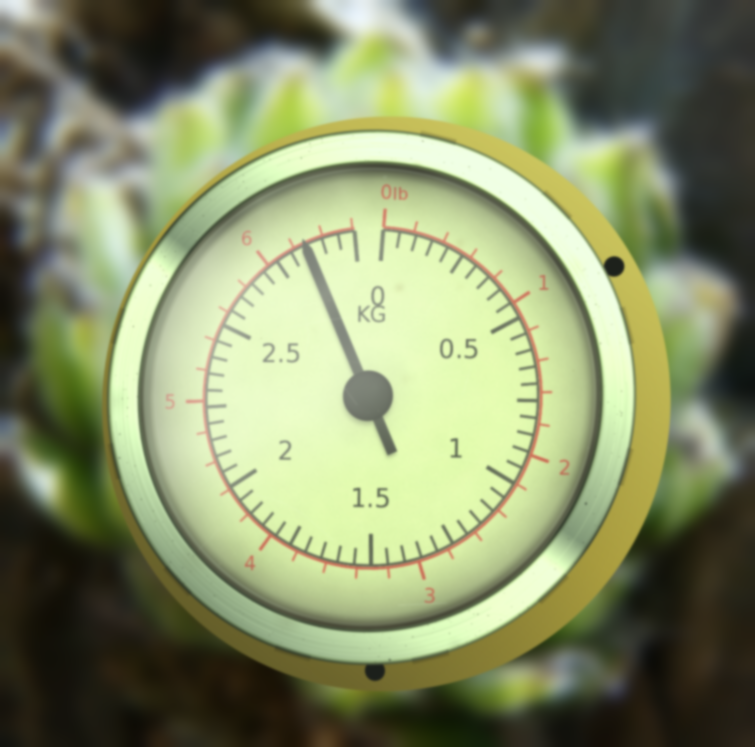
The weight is 2.85; kg
